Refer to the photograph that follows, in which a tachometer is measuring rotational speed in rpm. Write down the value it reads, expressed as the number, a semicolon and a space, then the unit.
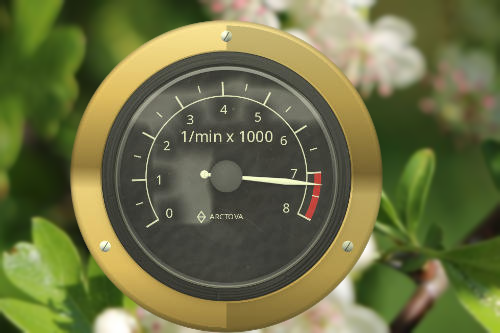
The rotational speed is 7250; rpm
